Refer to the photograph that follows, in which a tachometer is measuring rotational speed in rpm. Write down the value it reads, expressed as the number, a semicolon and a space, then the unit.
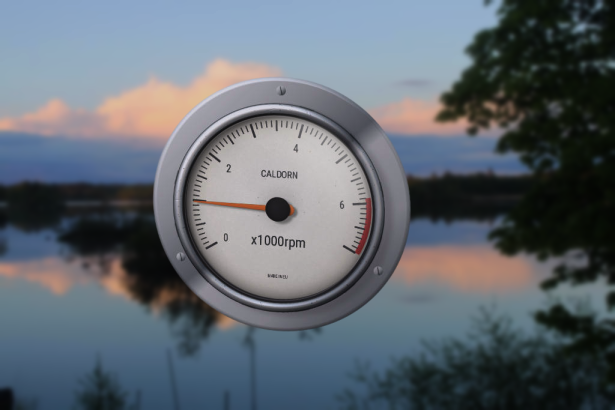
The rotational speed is 1000; rpm
